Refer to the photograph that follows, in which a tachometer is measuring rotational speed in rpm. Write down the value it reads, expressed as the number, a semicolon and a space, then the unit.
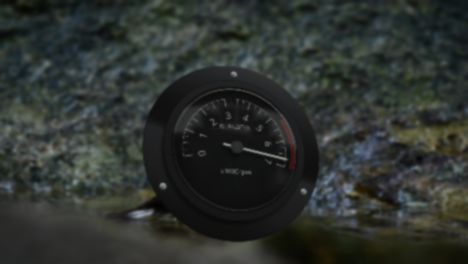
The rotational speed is 6750; rpm
